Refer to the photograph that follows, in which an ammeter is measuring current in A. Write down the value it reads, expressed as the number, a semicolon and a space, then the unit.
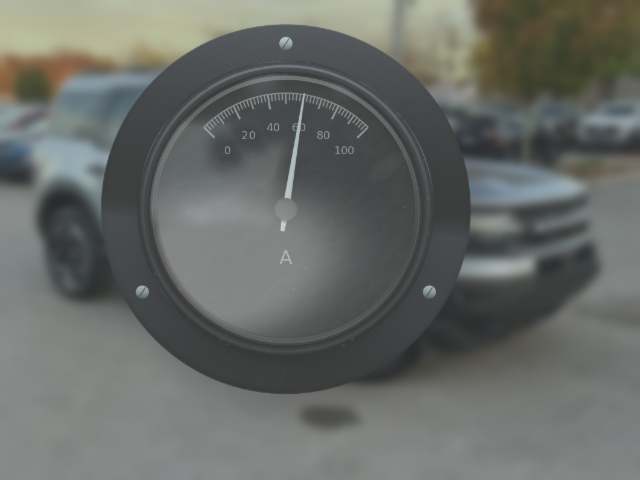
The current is 60; A
